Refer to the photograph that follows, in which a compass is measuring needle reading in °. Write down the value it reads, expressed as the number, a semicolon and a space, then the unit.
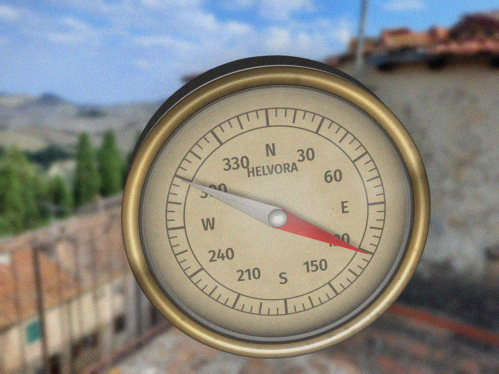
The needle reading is 120; °
